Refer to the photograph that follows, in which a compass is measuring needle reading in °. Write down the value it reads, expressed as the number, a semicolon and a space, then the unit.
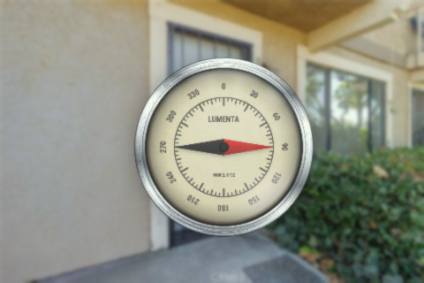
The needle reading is 90; °
